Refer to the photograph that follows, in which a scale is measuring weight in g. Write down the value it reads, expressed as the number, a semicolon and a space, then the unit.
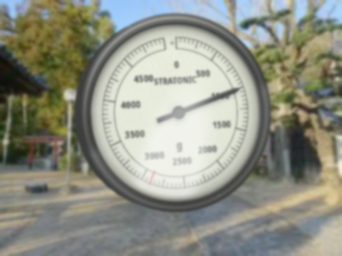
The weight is 1000; g
